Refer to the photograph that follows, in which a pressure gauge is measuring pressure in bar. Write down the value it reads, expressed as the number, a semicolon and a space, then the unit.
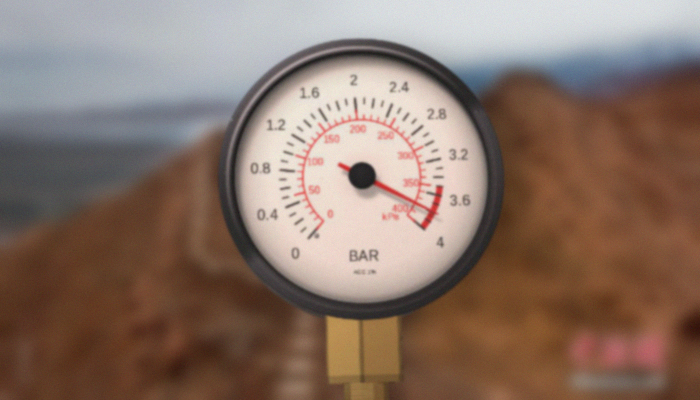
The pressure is 3.8; bar
